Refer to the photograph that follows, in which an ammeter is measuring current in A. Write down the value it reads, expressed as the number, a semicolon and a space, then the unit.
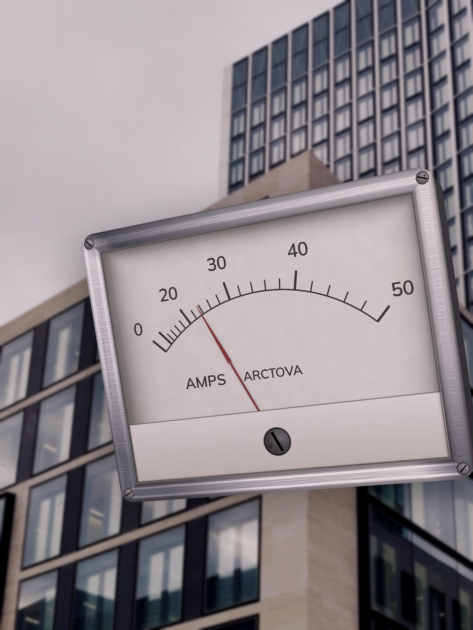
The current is 24; A
